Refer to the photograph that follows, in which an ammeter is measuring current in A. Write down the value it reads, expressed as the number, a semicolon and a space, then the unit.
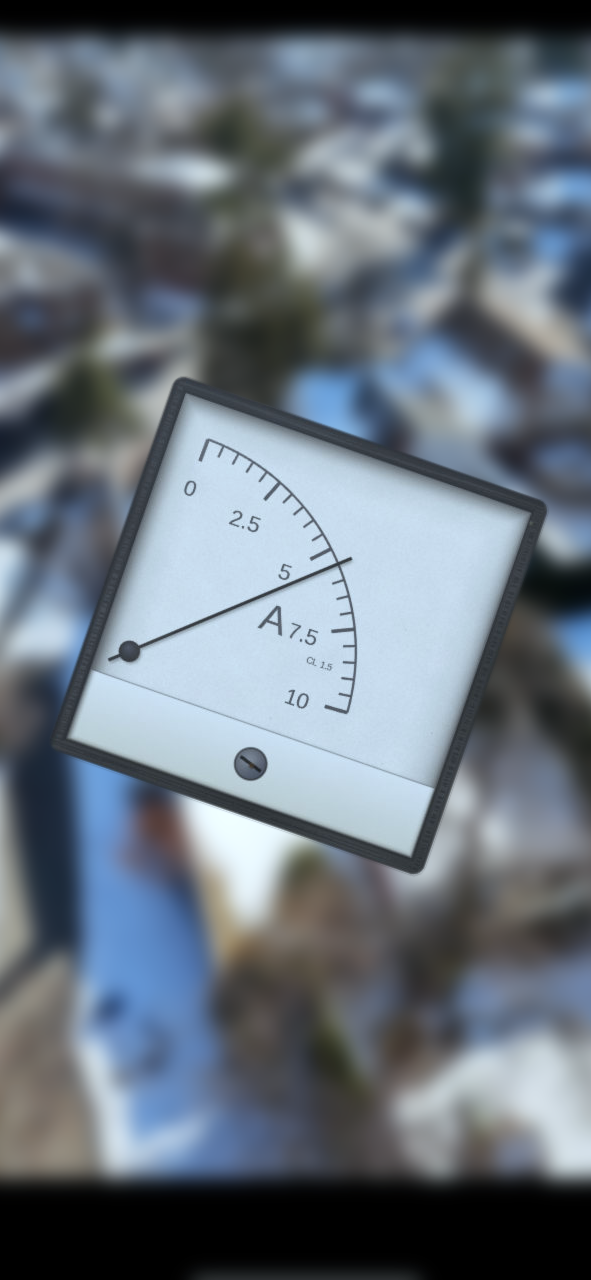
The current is 5.5; A
